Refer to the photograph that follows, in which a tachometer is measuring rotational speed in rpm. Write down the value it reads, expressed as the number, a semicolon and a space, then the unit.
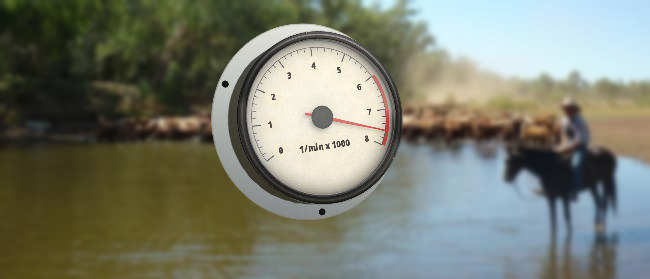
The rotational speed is 7600; rpm
